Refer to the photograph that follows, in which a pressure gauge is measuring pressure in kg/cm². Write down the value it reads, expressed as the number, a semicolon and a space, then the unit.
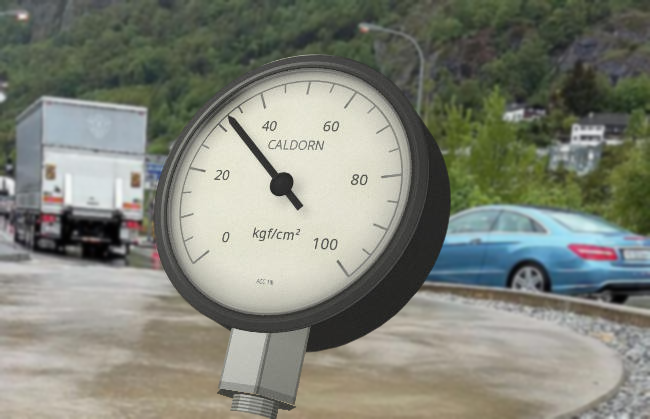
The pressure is 32.5; kg/cm²
